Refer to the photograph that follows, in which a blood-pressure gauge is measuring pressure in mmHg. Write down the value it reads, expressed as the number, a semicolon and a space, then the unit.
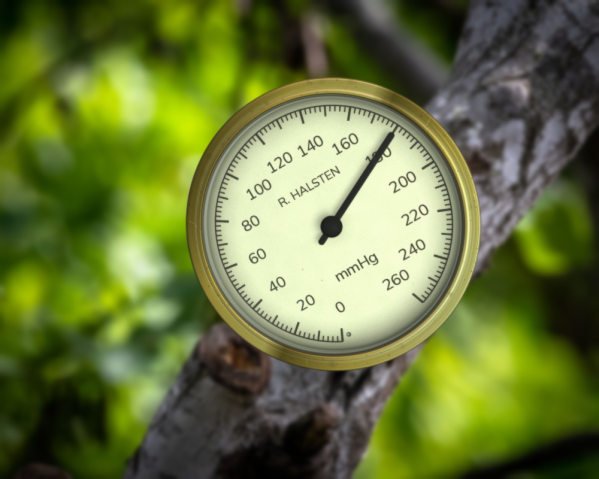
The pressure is 180; mmHg
